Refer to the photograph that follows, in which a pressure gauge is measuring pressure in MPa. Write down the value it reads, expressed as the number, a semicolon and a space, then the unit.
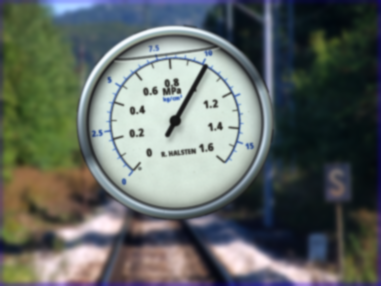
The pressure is 1; MPa
